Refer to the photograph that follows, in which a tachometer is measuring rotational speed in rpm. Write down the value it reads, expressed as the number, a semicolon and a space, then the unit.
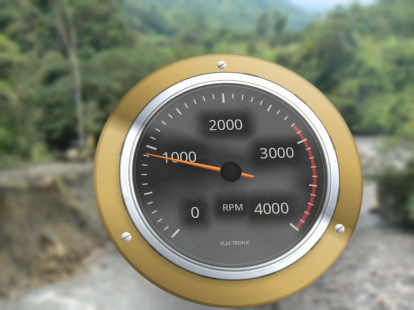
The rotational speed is 900; rpm
